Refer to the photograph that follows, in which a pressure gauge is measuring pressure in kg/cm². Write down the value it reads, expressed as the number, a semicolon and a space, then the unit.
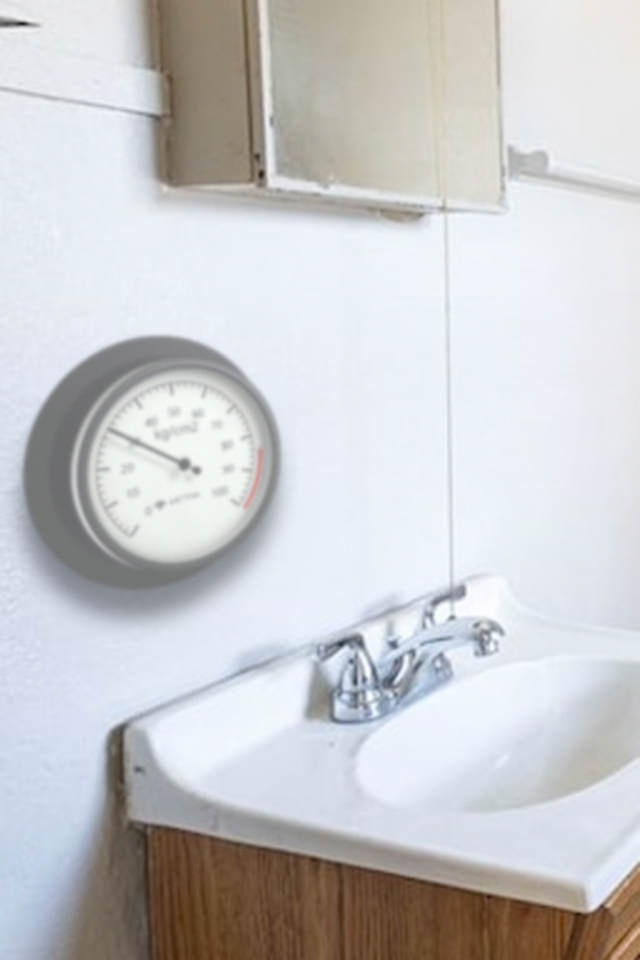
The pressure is 30; kg/cm²
